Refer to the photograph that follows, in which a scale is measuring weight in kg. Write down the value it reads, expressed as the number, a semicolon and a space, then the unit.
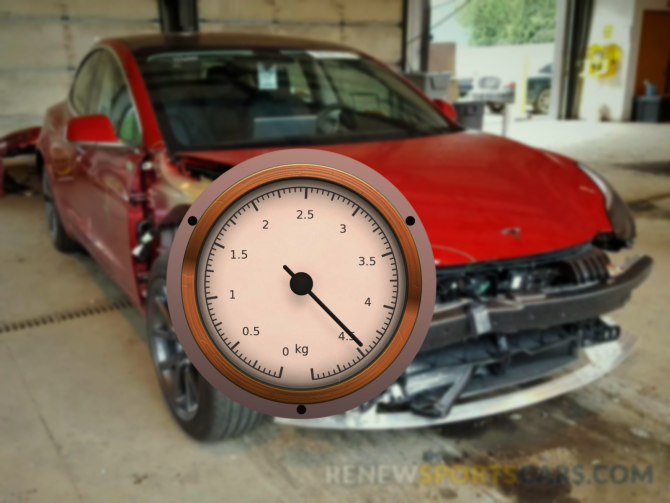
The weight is 4.45; kg
